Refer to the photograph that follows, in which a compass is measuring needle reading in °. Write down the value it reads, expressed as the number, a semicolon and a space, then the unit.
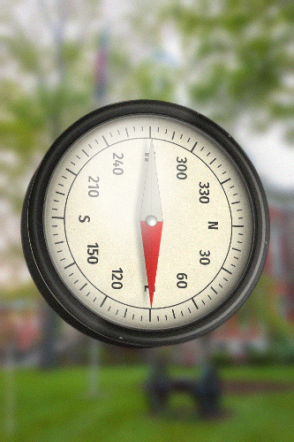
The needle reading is 90; °
